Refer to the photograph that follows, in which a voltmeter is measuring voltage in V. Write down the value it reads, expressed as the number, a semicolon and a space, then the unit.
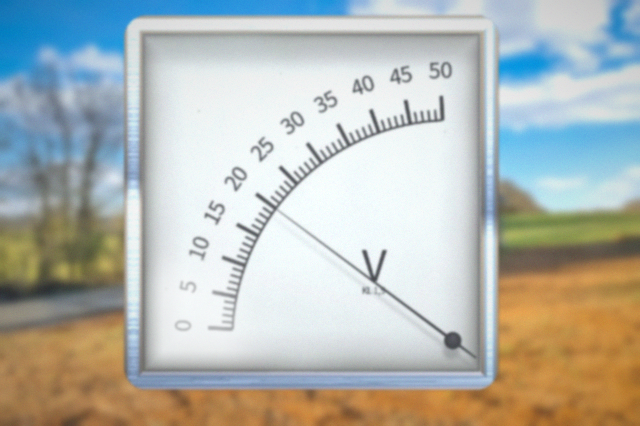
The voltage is 20; V
